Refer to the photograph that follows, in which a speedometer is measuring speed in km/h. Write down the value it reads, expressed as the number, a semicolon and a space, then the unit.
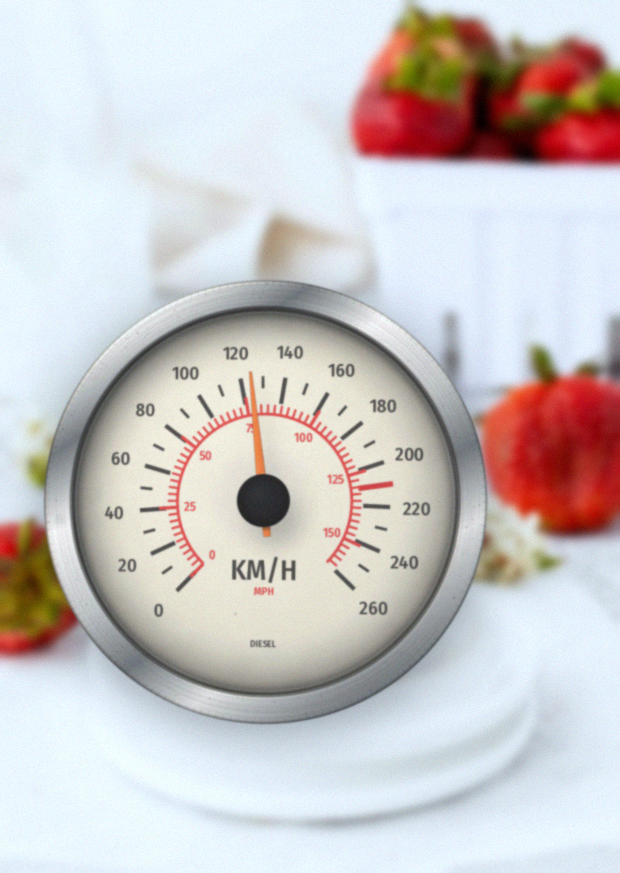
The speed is 125; km/h
